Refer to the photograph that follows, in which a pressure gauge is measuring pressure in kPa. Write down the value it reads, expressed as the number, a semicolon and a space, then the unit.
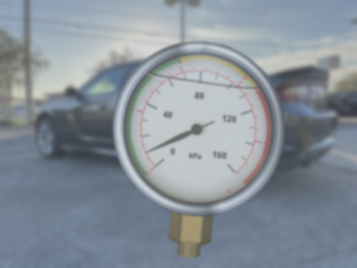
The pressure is 10; kPa
